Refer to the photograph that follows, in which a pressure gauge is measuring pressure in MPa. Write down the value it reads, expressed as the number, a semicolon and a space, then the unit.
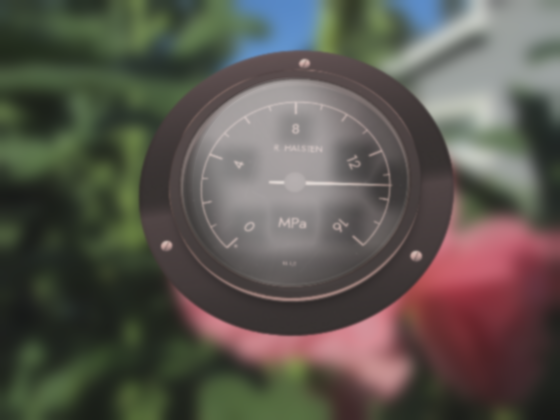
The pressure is 13.5; MPa
